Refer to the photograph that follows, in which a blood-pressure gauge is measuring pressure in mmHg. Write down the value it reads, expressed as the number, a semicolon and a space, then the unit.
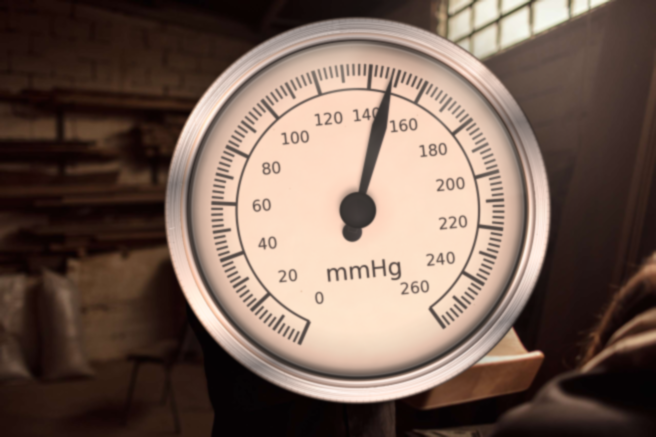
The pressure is 148; mmHg
